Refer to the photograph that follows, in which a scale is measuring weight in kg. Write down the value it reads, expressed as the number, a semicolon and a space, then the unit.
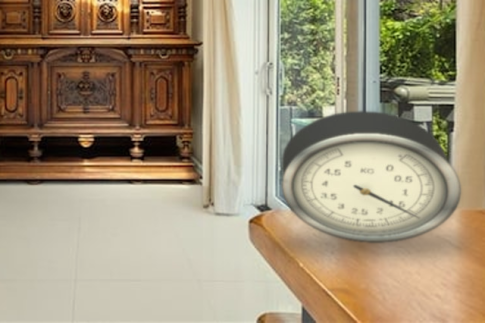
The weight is 1.5; kg
